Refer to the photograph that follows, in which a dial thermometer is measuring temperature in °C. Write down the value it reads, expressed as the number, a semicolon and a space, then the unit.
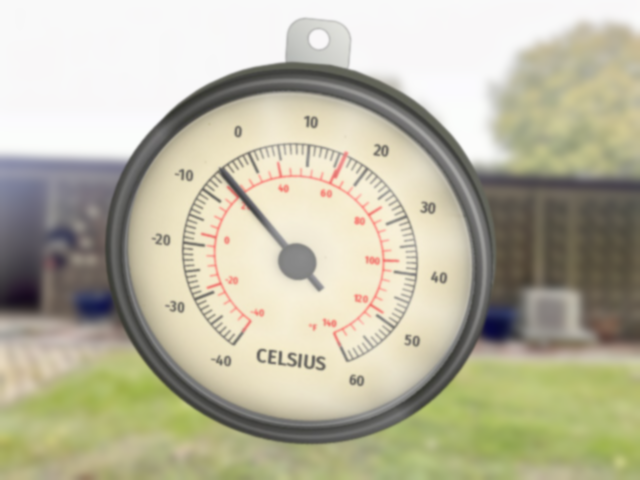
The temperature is -5; °C
